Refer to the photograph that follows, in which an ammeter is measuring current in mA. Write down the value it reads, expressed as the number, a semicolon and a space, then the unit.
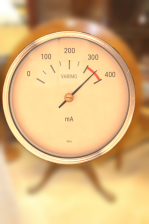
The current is 350; mA
